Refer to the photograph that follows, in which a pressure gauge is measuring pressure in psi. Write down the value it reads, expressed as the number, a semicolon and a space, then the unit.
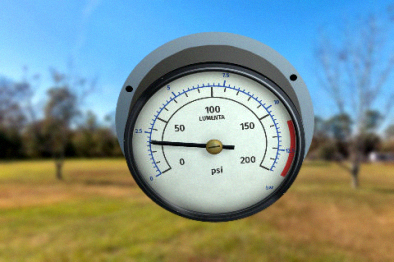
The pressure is 30; psi
